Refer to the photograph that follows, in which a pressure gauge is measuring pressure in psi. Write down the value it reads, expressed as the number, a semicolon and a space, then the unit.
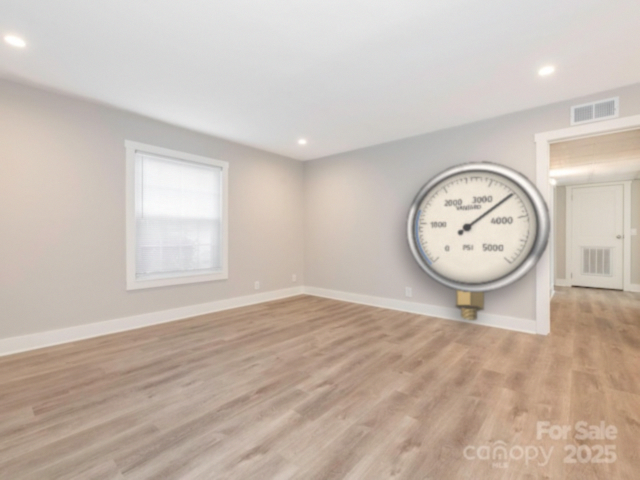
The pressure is 3500; psi
